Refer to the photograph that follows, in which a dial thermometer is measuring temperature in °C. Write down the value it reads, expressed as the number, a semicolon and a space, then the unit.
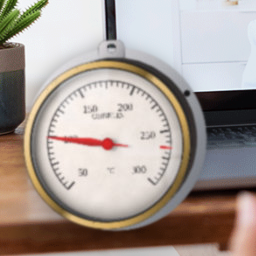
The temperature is 100; °C
